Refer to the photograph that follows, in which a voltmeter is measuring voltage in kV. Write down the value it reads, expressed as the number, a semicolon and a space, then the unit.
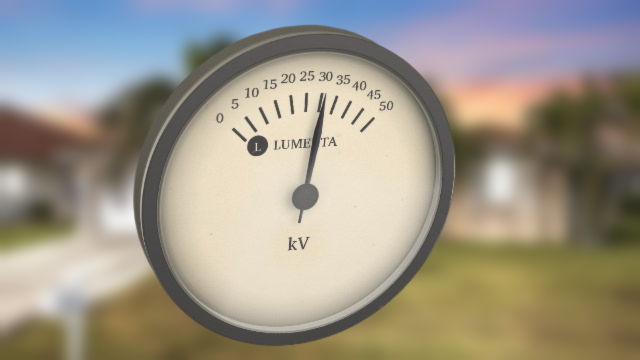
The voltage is 30; kV
